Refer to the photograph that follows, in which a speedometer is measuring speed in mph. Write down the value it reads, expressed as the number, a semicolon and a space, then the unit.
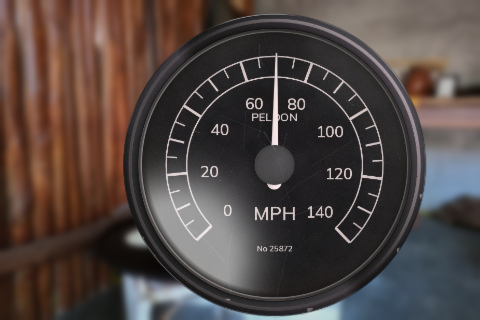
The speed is 70; mph
